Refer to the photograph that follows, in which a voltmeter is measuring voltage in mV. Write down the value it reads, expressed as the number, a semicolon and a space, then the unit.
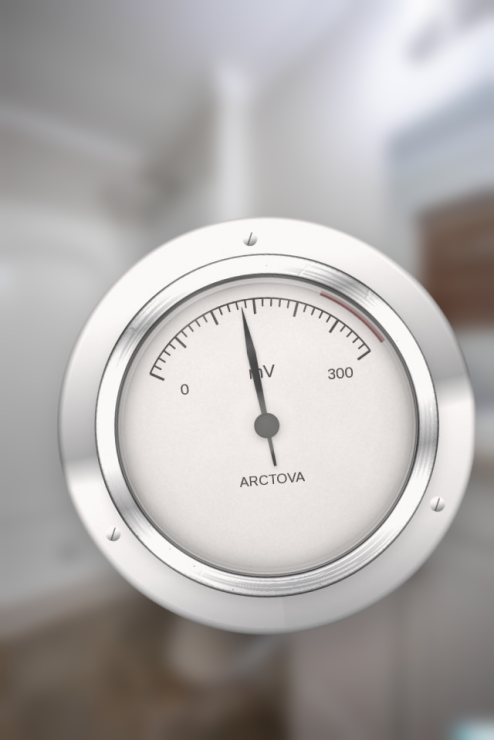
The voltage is 135; mV
